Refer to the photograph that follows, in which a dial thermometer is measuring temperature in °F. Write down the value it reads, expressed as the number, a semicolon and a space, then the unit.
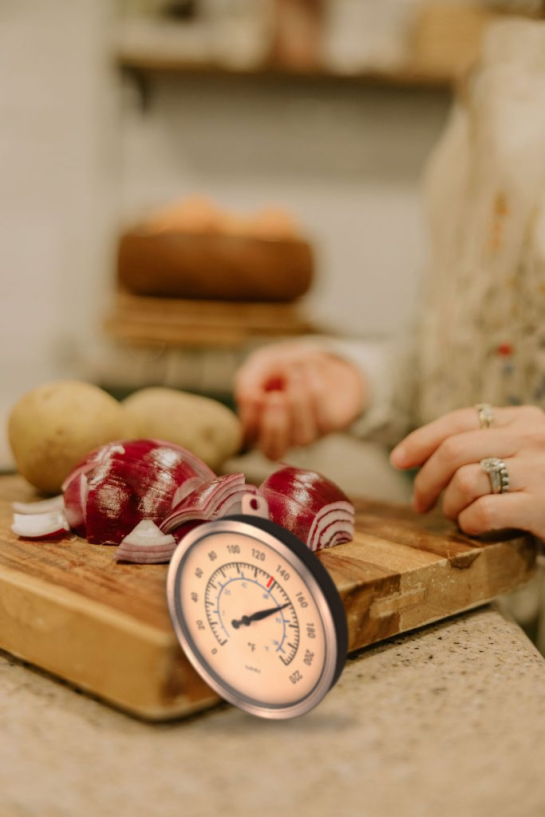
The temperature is 160; °F
